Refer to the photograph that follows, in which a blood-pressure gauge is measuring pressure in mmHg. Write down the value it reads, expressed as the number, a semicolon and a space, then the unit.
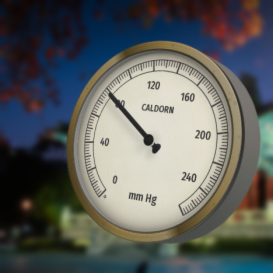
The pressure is 80; mmHg
